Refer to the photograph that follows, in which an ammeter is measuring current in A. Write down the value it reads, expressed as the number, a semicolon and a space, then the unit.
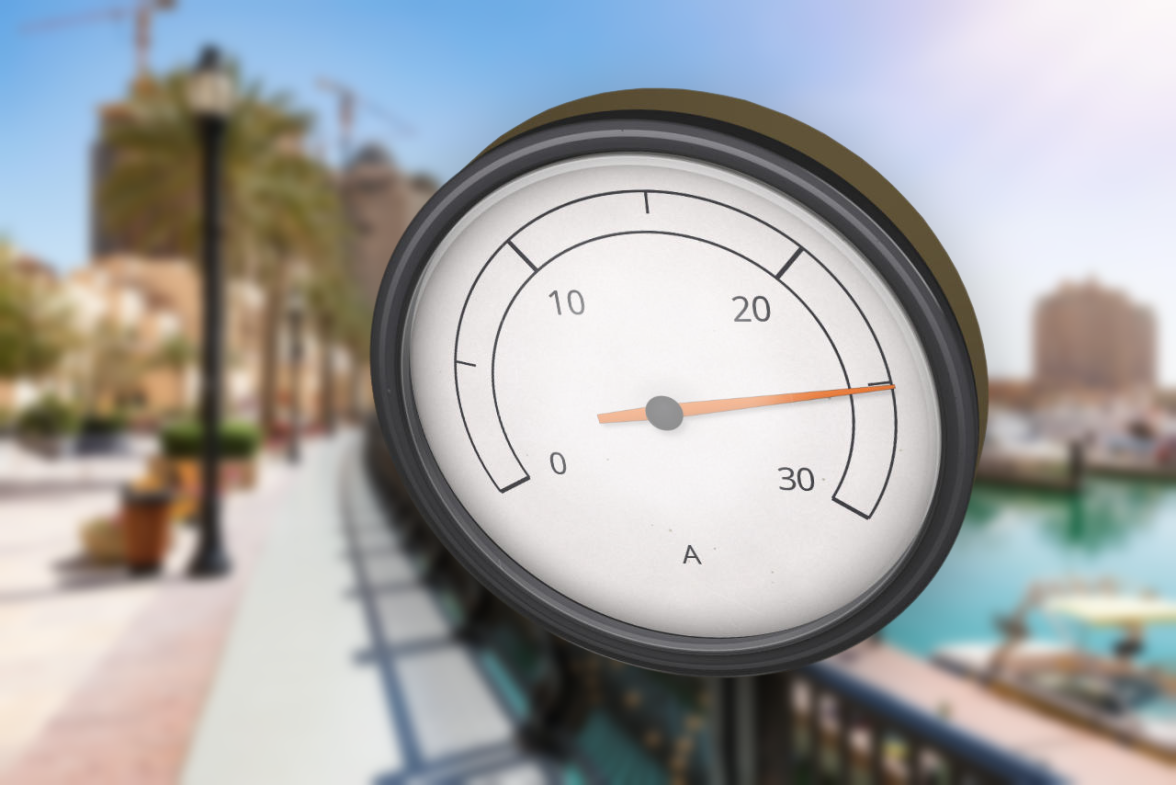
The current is 25; A
